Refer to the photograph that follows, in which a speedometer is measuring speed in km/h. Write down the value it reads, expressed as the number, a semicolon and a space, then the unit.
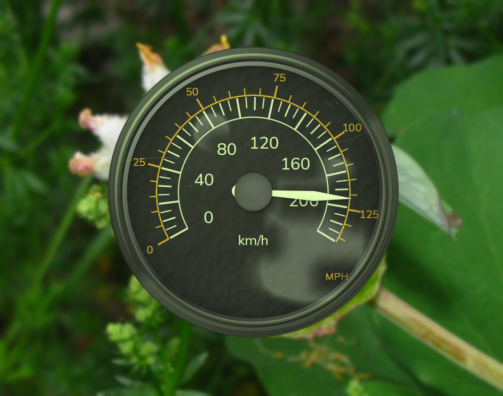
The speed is 195; km/h
